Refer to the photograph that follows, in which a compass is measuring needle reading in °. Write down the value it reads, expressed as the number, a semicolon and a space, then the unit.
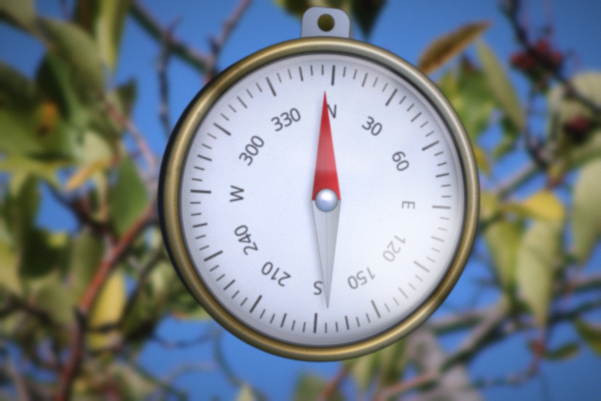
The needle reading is 355; °
